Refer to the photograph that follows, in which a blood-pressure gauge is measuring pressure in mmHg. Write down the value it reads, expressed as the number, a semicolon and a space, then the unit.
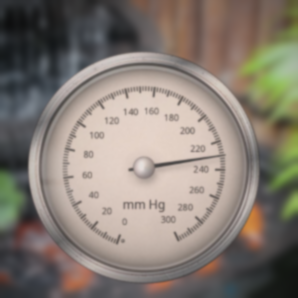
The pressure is 230; mmHg
